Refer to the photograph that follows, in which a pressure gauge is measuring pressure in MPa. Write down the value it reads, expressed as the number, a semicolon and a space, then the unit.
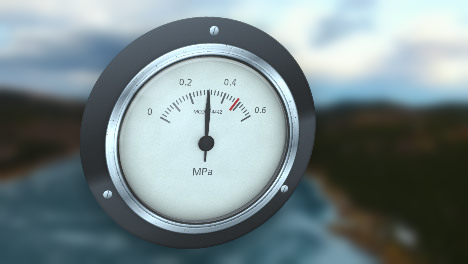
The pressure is 0.3; MPa
